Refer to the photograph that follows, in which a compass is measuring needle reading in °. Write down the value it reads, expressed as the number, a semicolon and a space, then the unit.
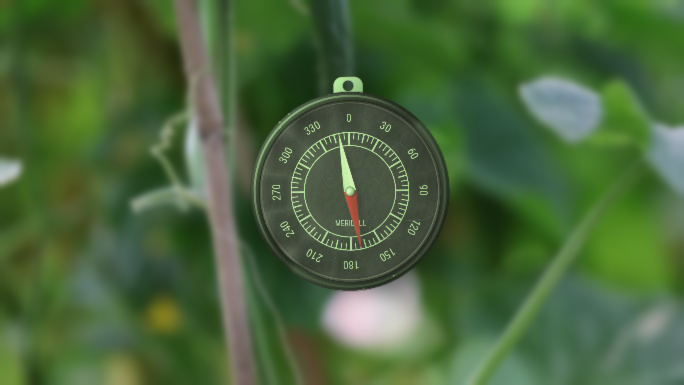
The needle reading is 170; °
